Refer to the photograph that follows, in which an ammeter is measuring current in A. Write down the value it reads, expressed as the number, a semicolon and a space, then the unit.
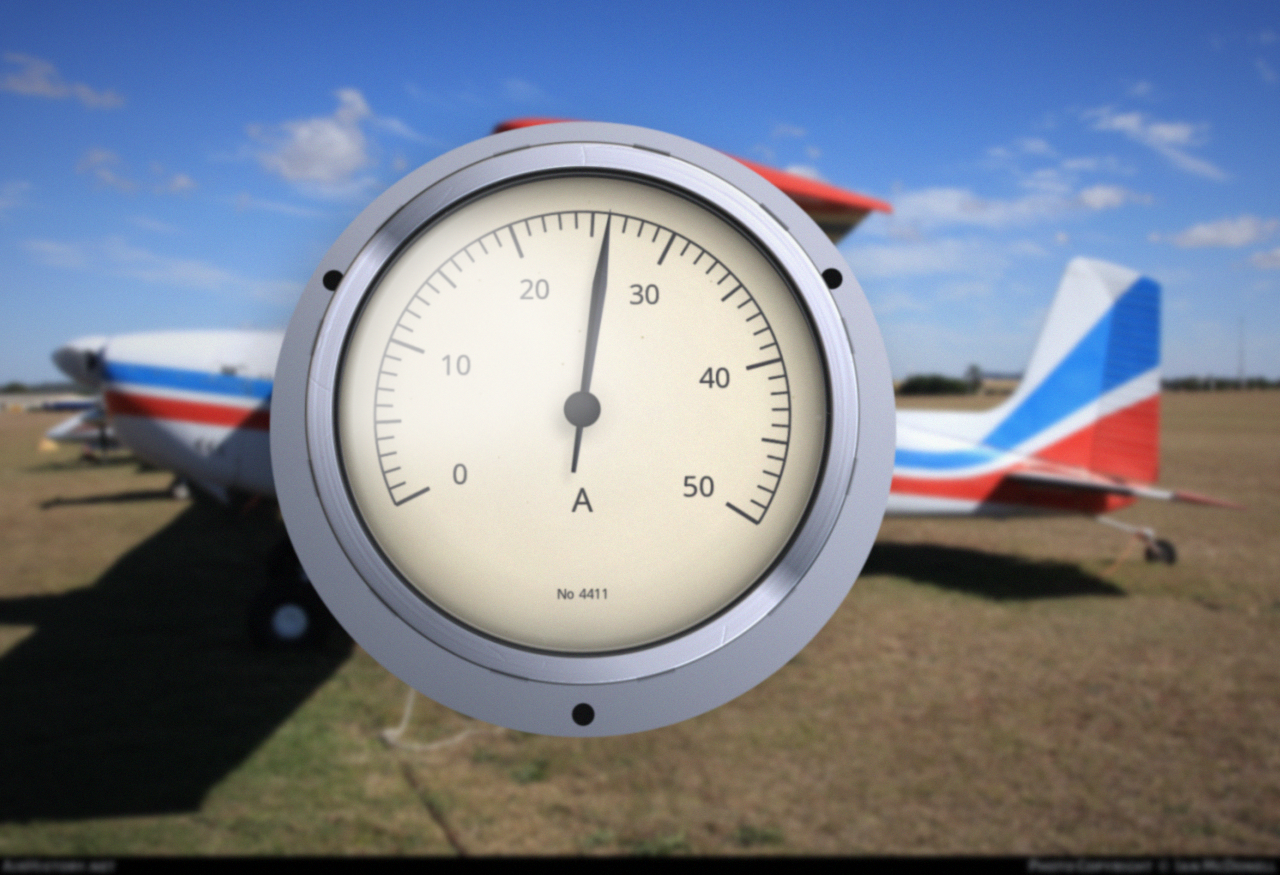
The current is 26; A
